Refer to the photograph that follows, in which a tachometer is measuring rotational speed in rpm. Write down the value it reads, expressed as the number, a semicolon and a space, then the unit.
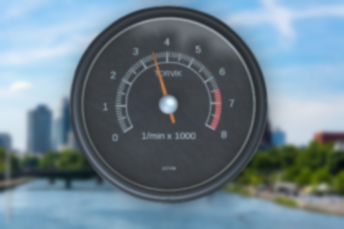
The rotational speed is 3500; rpm
